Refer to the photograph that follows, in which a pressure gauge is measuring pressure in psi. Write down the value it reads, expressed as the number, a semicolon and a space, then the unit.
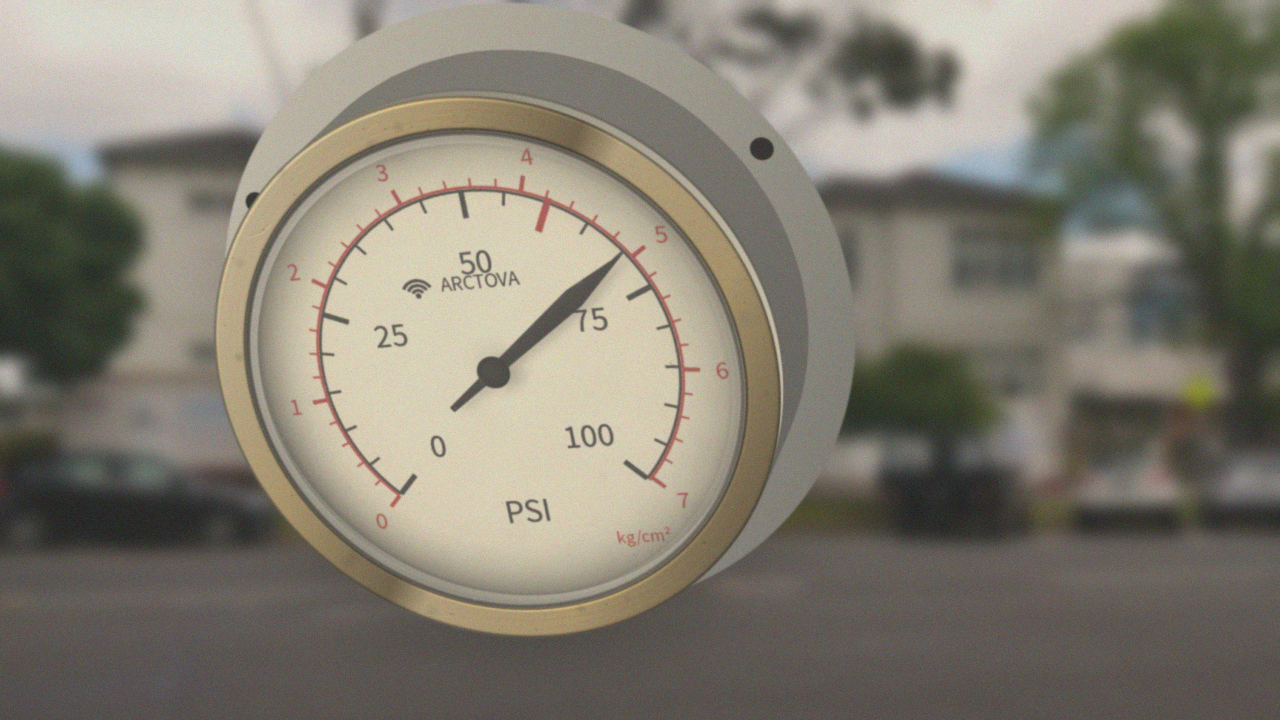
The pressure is 70; psi
